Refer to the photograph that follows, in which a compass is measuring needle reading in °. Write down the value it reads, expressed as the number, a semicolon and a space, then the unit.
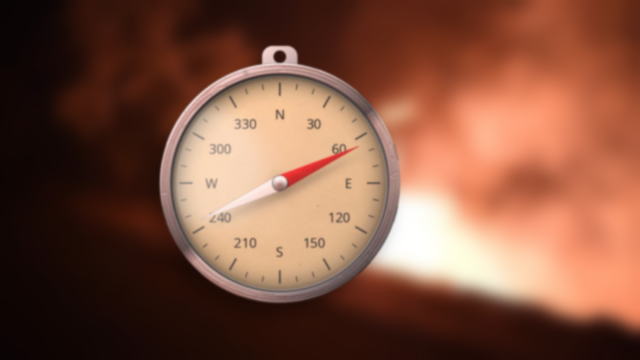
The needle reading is 65; °
